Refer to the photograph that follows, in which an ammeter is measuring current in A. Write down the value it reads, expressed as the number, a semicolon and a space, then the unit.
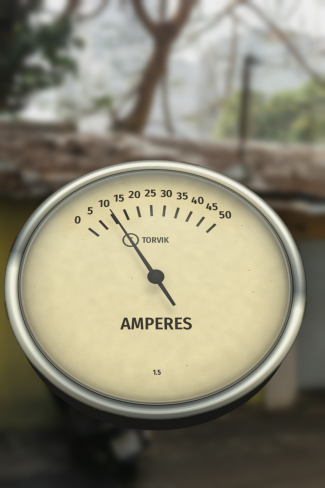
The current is 10; A
